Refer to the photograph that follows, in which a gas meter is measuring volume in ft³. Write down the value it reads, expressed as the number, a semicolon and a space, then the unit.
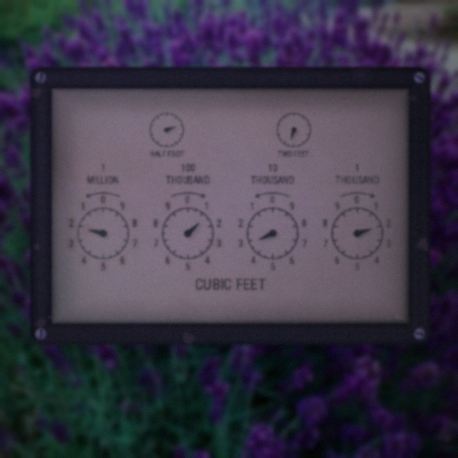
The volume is 213200; ft³
